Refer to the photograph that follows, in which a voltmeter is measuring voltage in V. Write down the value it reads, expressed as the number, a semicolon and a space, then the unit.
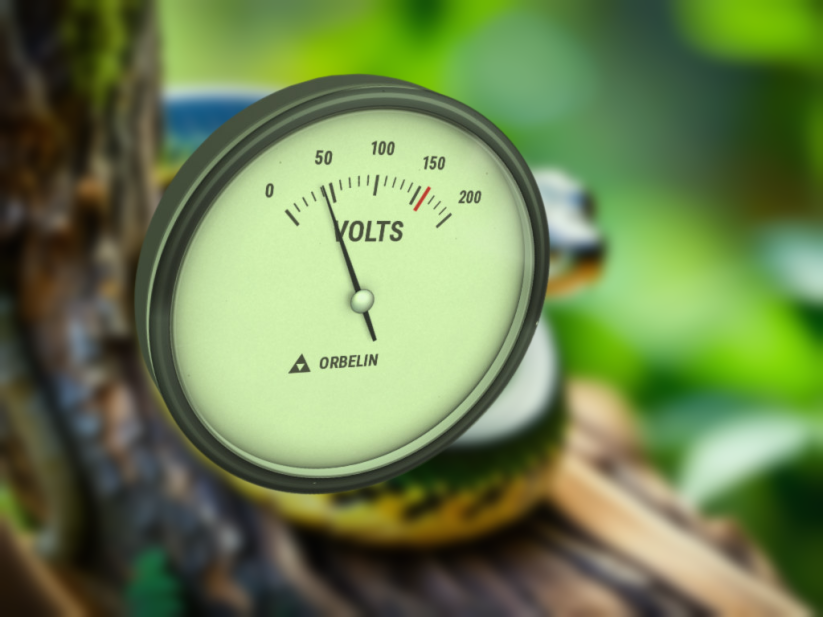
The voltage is 40; V
